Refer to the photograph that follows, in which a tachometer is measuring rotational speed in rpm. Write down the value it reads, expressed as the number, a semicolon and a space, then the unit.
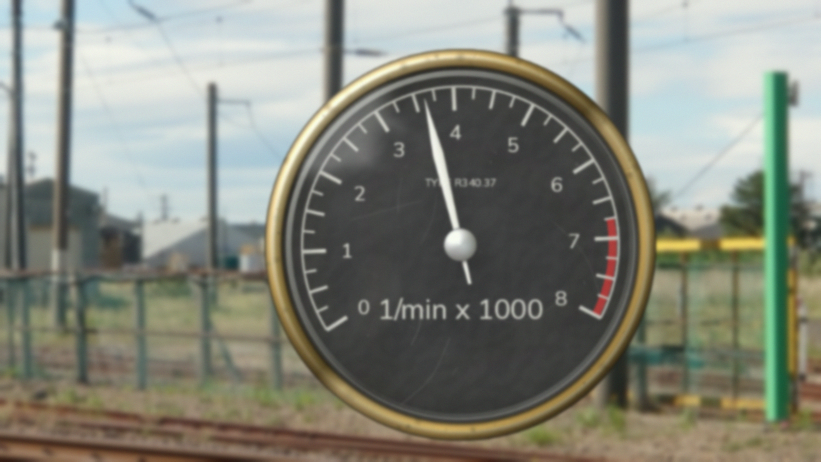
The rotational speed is 3625; rpm
